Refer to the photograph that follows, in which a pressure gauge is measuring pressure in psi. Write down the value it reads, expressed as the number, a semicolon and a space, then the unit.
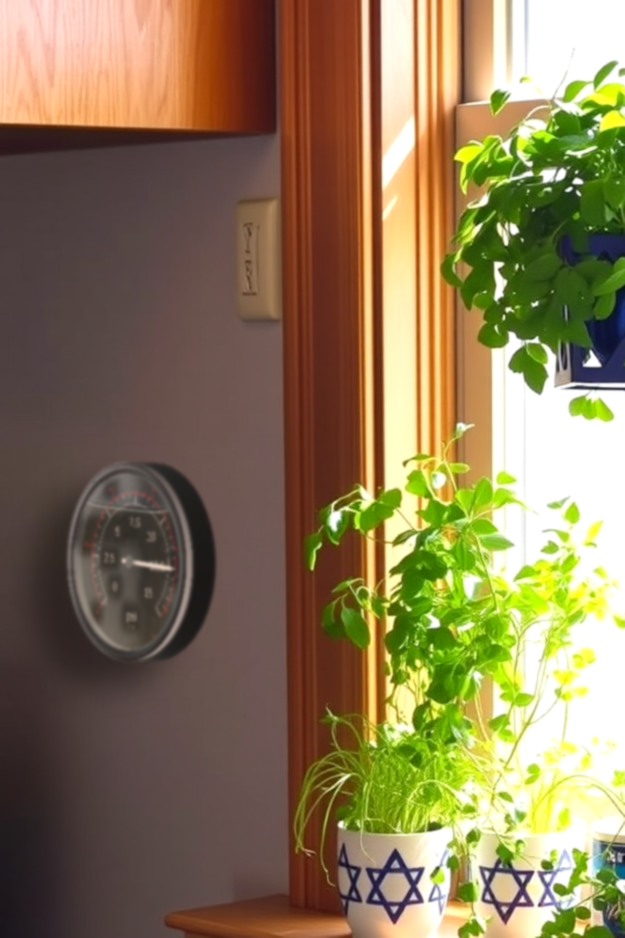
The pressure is 12.5; psi
